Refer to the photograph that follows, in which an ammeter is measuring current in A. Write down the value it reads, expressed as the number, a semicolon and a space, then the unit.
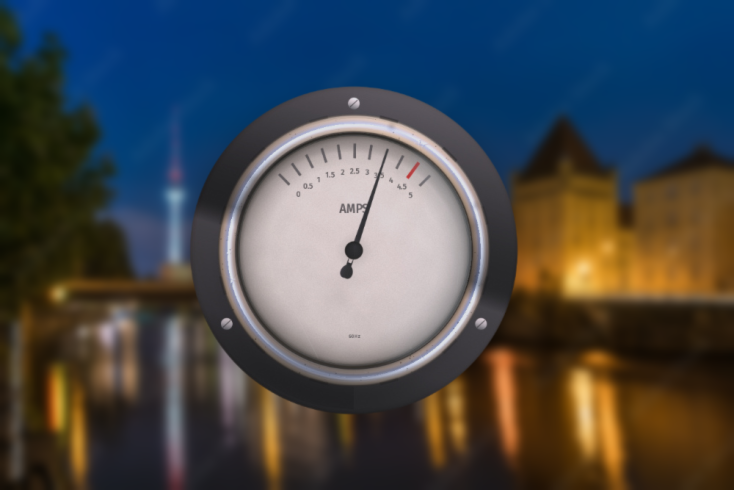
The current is 3.5; A
